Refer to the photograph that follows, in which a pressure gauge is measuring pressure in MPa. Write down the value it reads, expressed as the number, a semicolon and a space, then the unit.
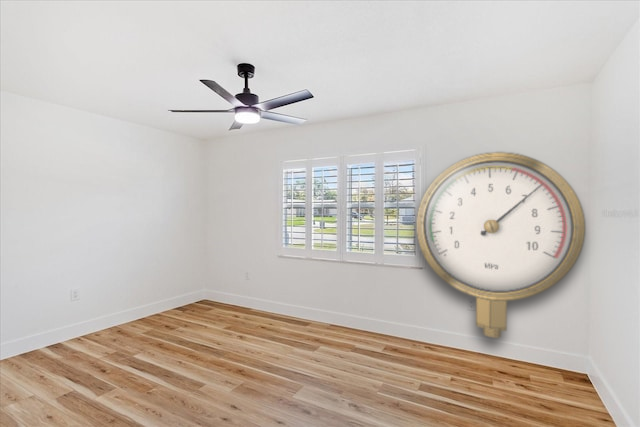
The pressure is 7; MPa
